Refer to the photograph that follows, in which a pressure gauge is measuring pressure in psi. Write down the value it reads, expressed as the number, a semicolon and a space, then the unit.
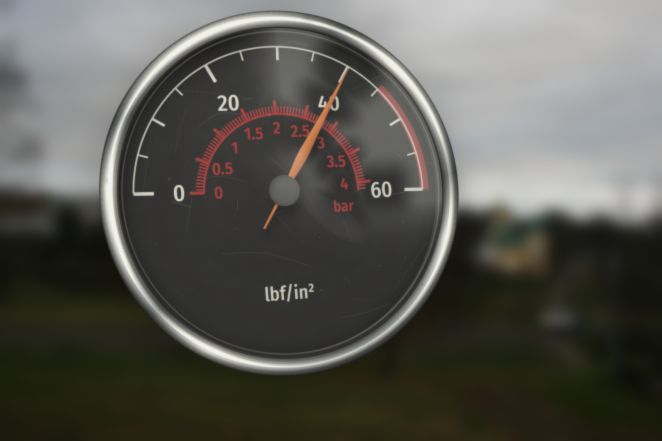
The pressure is 40; psi
